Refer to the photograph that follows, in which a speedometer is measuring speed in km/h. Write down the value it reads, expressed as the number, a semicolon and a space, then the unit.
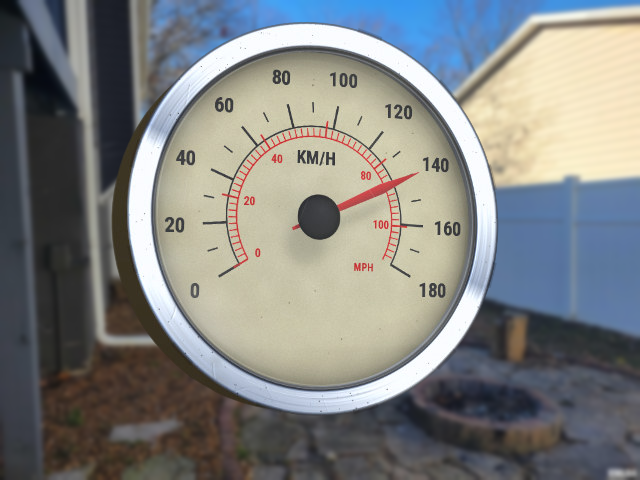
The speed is 140; km/h
